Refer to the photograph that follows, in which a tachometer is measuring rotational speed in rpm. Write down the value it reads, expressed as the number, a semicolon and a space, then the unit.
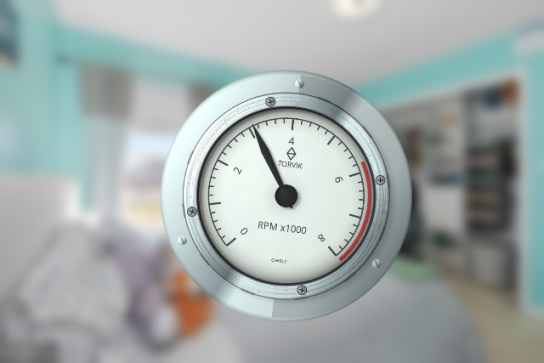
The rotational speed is 3100; rpm
